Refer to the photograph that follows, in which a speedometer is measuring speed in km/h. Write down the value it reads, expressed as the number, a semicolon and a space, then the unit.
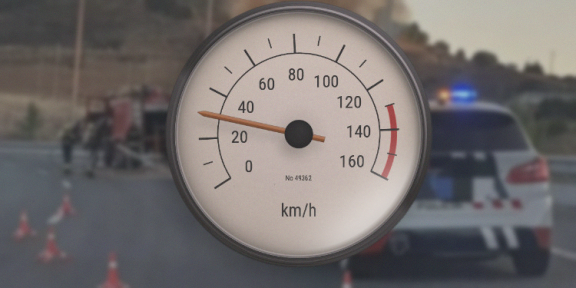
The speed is 30; km/h
